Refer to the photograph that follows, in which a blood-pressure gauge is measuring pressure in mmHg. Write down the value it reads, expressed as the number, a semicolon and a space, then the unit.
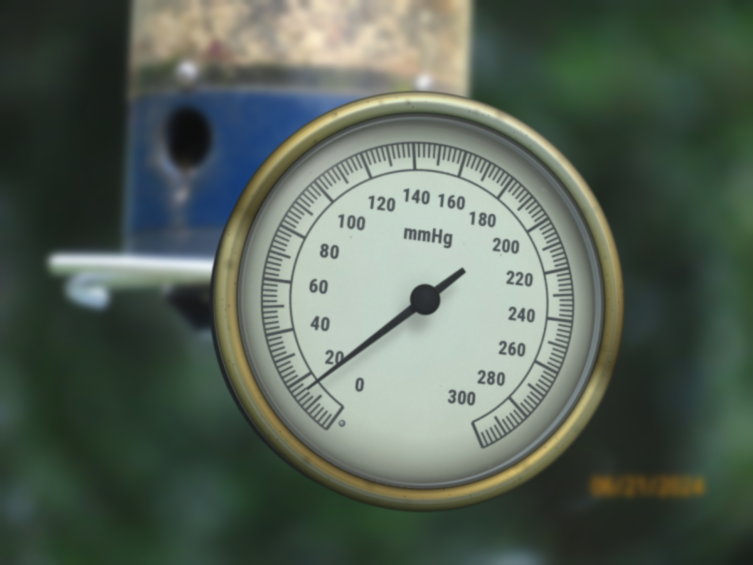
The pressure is 16; mmHg
